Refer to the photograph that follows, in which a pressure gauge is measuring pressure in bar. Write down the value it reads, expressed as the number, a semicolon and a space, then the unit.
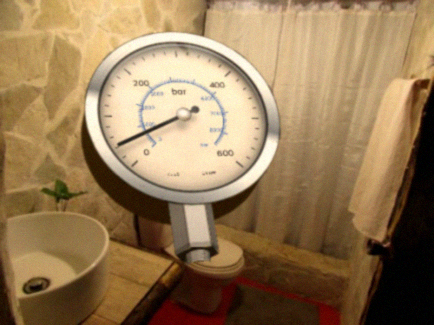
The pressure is 40; bar
